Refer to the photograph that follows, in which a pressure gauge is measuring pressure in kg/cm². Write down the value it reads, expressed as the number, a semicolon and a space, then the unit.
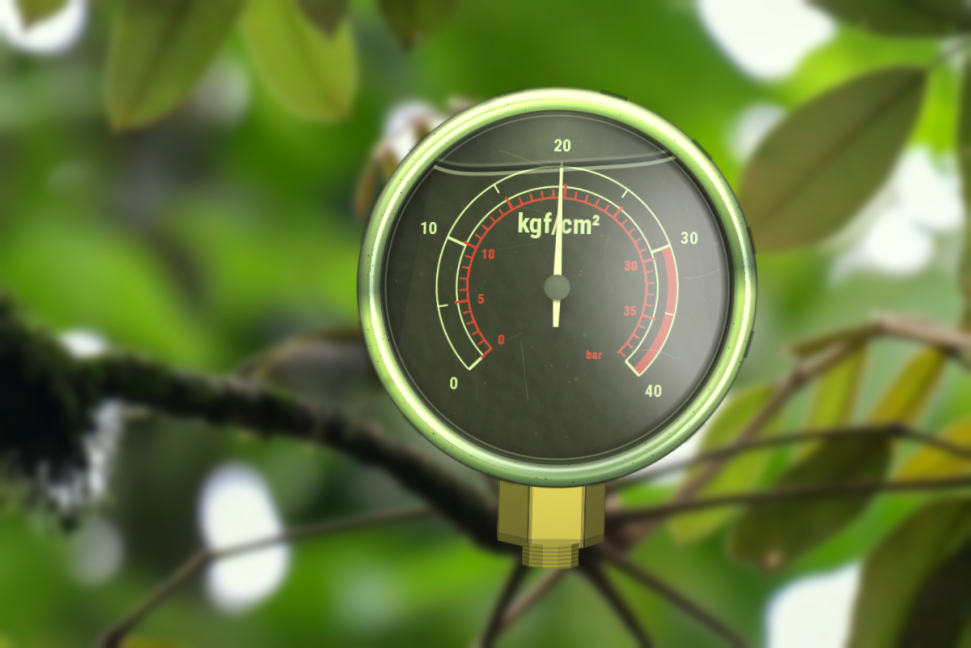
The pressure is 20; kg/cm²
